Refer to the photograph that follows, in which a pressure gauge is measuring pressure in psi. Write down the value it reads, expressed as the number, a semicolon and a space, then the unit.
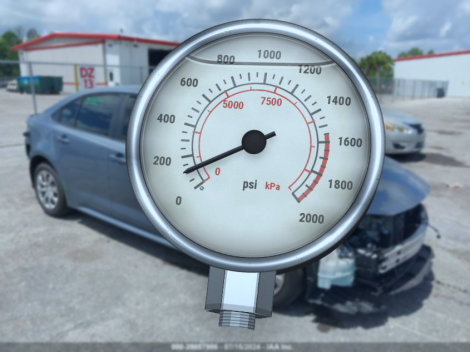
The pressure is 100; psi
